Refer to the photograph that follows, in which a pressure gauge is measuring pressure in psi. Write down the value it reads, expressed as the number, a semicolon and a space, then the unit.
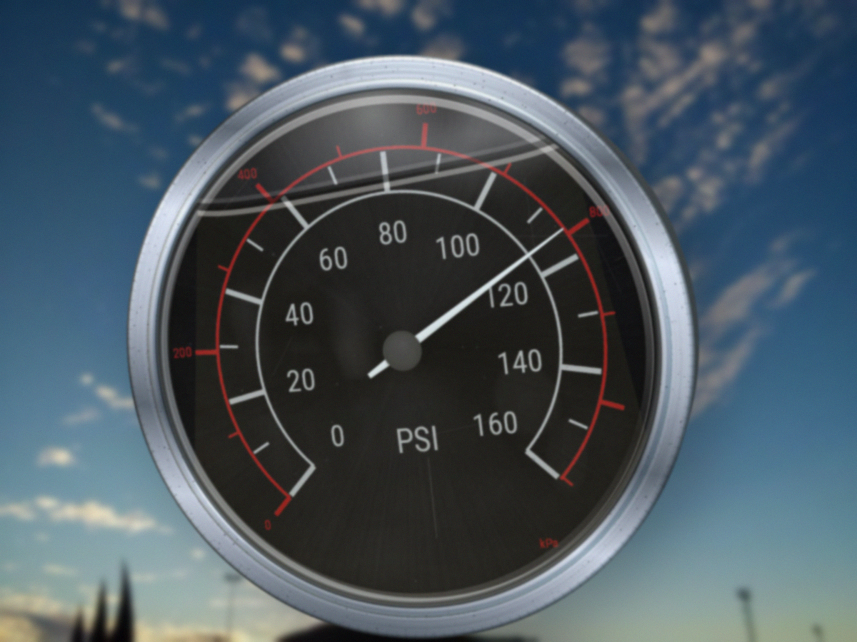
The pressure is 115; psi
